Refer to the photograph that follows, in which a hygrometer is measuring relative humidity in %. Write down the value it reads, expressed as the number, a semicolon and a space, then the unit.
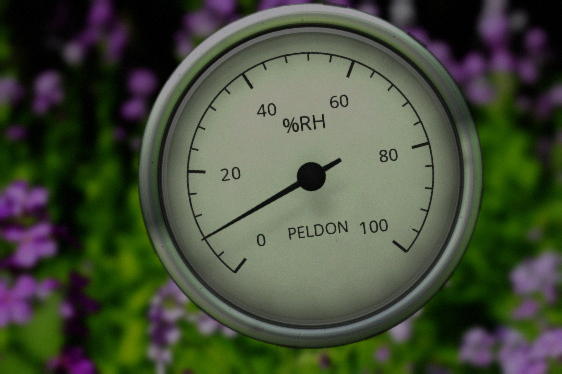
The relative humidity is 8; %
